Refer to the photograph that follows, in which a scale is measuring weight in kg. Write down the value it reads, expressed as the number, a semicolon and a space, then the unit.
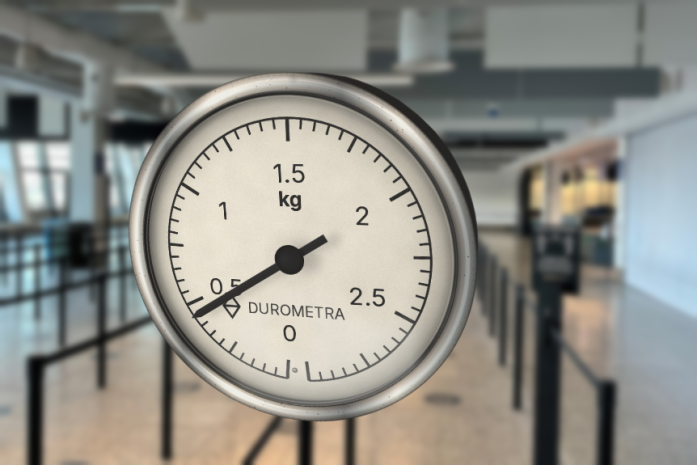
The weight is 0.45; kg
